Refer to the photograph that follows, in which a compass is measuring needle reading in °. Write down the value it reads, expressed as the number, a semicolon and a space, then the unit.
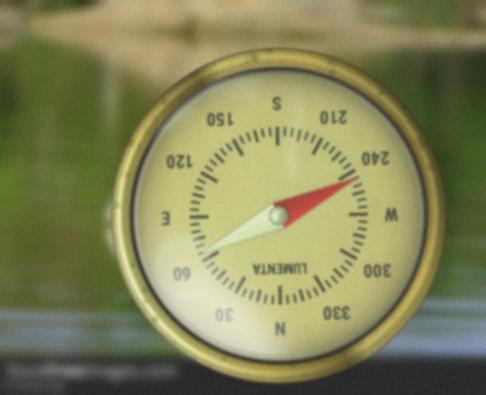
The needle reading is 245; °
